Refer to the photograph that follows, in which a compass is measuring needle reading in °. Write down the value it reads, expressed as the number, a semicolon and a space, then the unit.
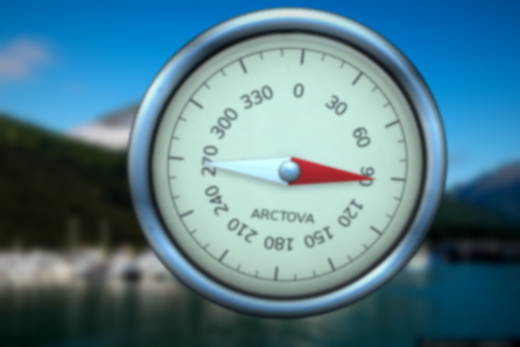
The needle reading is 90; °
